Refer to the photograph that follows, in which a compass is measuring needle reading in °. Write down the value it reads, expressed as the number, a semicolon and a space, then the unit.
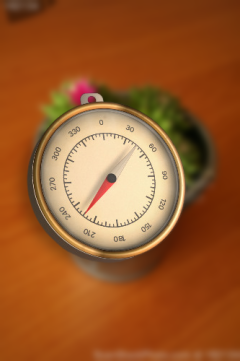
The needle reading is 225; °
